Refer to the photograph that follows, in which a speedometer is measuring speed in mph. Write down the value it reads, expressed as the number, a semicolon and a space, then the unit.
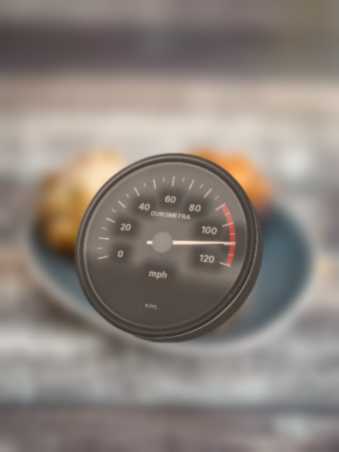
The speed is 110; mph
